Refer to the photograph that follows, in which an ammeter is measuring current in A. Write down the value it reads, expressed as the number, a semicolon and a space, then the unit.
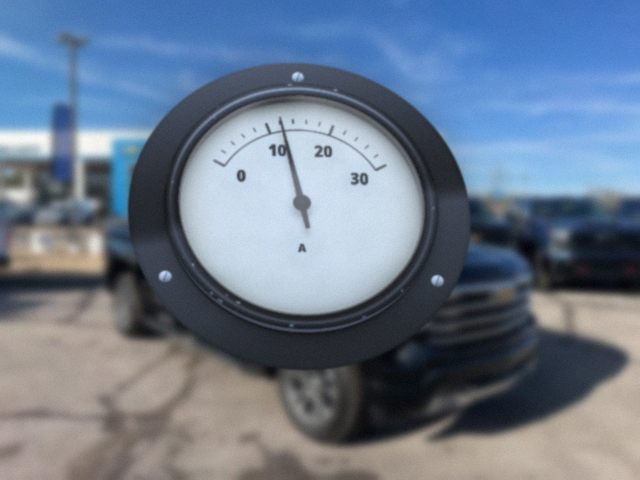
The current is 12; A
